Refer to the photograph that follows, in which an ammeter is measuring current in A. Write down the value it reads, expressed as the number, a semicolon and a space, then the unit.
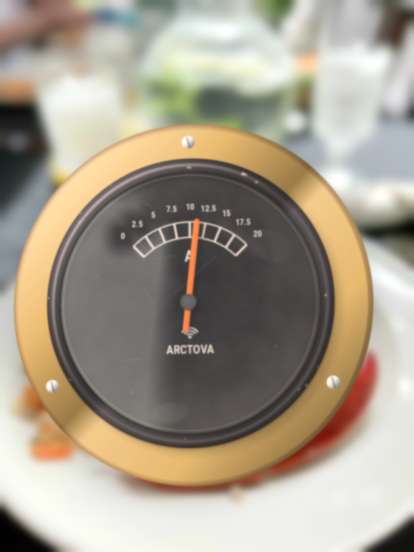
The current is 11.25; A
